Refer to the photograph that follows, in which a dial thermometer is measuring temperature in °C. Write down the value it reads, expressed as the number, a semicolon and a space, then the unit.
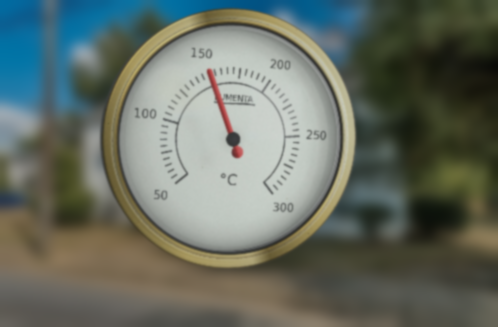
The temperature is 150; °C
